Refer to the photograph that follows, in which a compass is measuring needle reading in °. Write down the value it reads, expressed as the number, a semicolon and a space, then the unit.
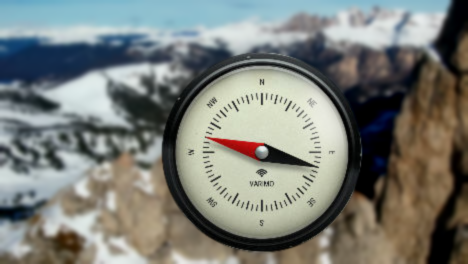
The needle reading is 285; °
